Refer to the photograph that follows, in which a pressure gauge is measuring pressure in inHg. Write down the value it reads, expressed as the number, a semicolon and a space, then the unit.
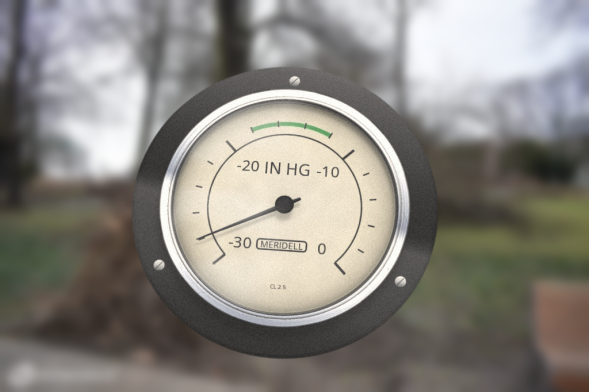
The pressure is -28; inHg
